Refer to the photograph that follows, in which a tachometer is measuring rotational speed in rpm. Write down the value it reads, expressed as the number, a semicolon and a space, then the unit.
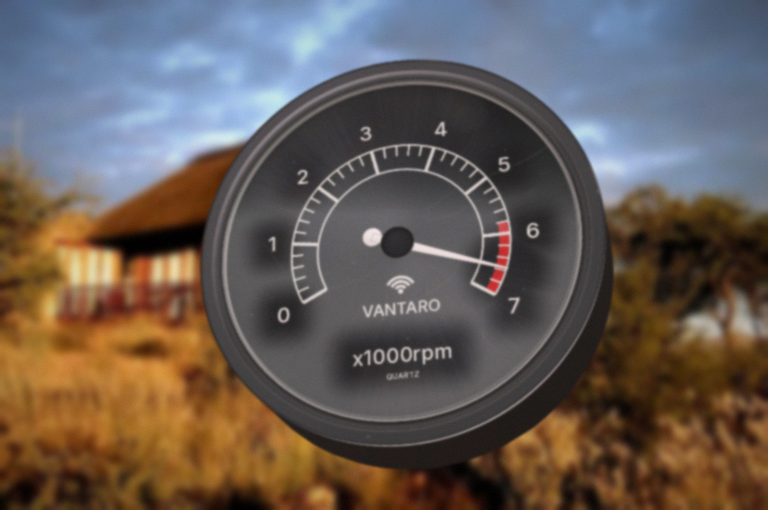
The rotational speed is 6600; rpm
